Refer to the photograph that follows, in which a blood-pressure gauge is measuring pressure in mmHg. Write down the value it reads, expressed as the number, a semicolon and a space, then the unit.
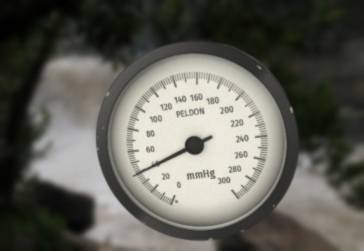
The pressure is 40; mmHg
